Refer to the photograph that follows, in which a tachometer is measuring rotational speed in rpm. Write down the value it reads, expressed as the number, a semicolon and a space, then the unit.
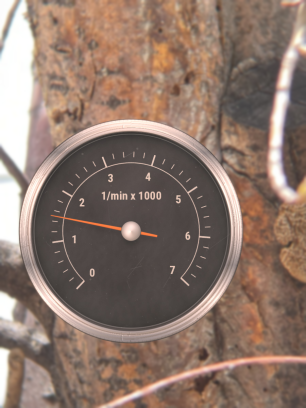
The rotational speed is 1500; rpm
